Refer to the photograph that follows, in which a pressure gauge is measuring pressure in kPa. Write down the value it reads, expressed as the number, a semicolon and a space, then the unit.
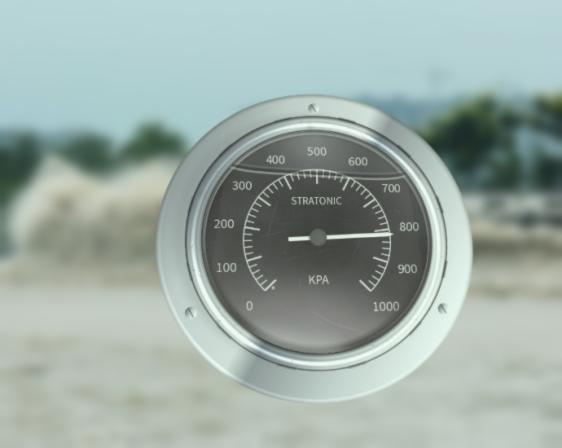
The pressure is 820; kPa
